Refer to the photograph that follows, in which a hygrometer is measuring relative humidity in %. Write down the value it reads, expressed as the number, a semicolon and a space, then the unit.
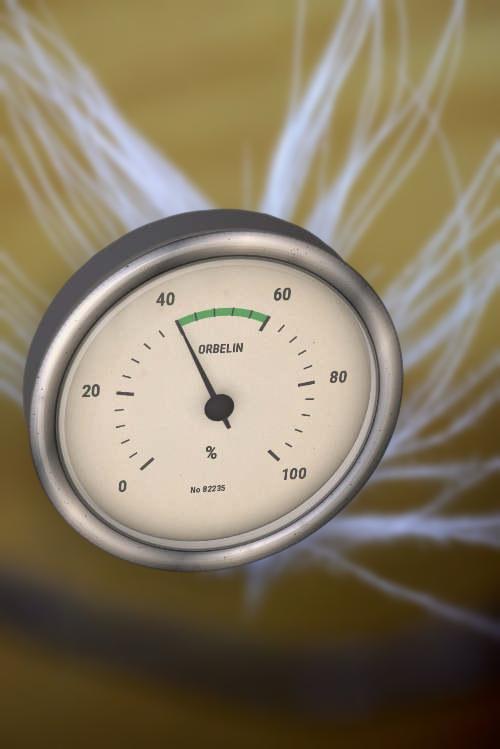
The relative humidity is 40; %
